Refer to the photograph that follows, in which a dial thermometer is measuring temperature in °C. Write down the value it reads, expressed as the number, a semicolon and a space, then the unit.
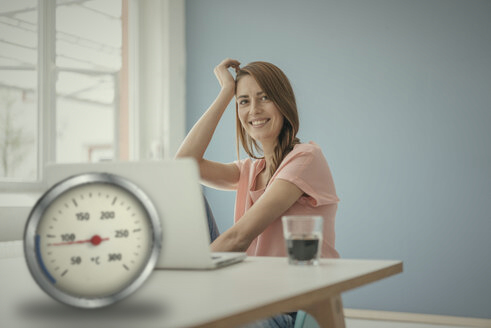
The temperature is 90; °C
